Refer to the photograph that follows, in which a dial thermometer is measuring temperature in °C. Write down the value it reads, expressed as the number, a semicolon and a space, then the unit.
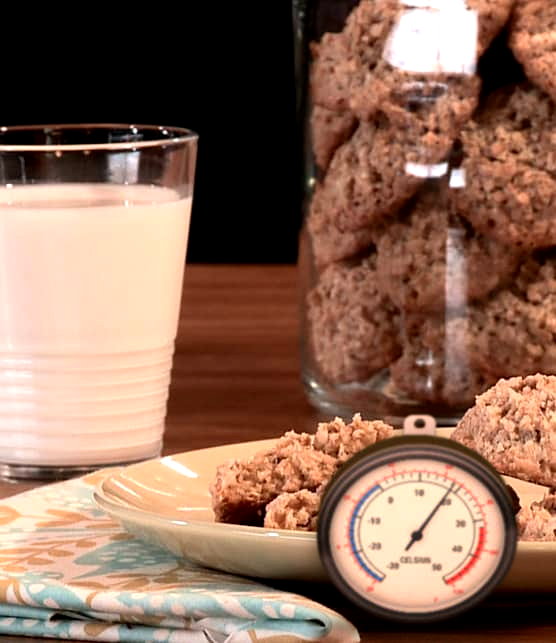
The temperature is 18; °C
